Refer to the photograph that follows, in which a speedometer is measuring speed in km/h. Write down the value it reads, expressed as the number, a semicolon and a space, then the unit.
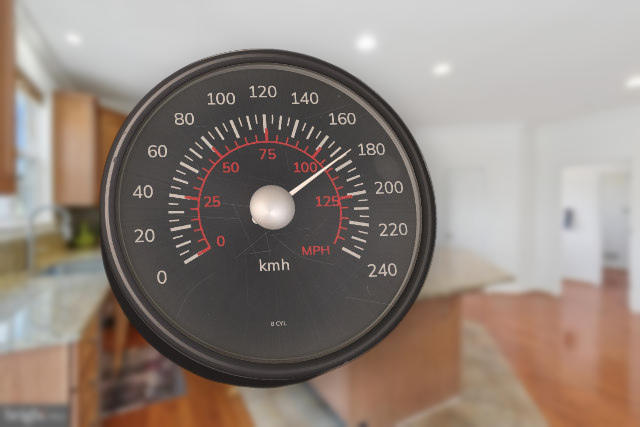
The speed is 175; km/h
